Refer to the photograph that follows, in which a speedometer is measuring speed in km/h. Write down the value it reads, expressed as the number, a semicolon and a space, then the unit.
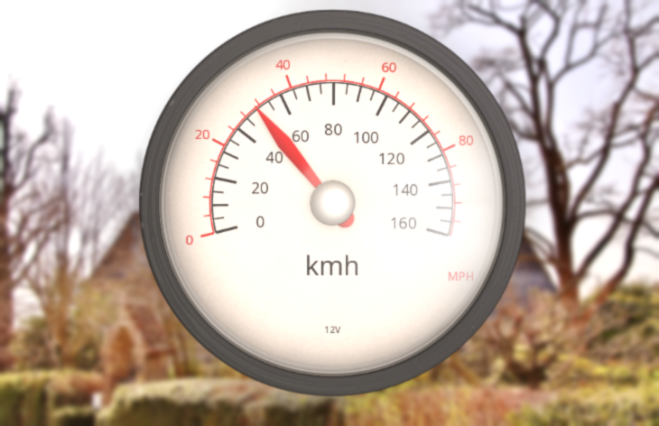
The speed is 50; km/h
